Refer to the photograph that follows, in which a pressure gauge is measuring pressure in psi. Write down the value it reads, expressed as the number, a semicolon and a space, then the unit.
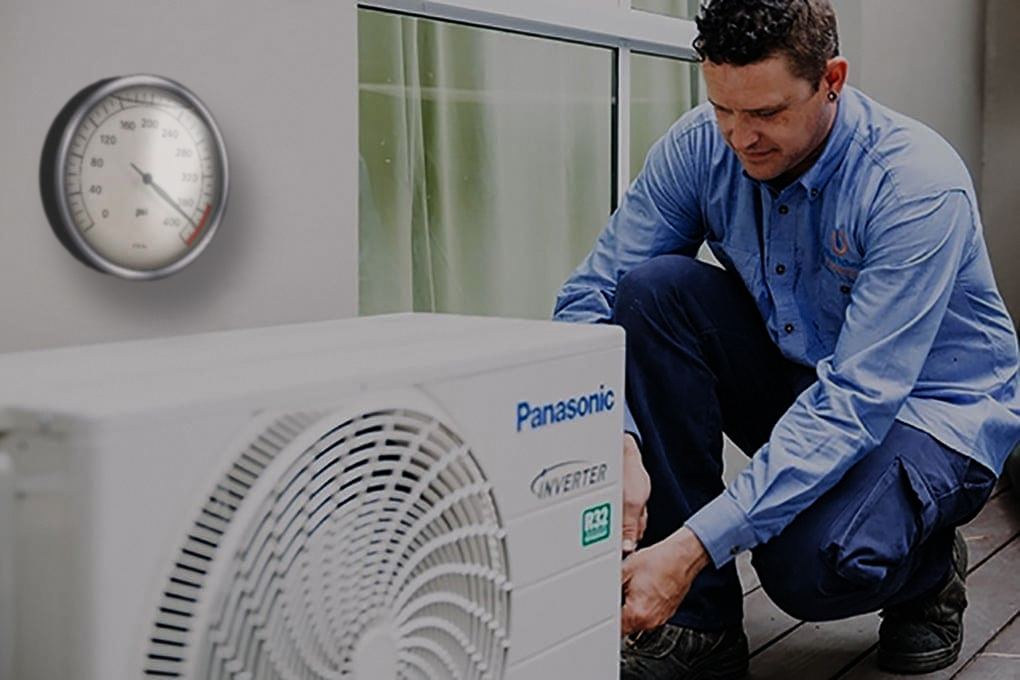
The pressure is 380; psi
